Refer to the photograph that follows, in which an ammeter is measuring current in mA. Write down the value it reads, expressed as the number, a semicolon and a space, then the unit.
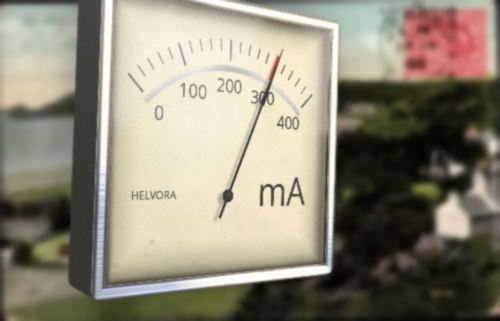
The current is 300; mA
